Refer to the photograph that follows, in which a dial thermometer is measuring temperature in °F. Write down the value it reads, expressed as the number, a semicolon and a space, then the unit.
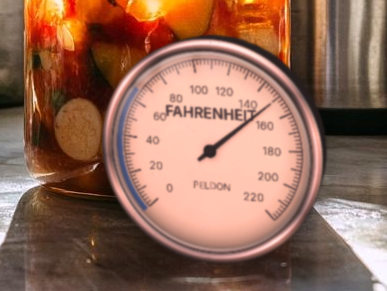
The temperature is 150; °F
